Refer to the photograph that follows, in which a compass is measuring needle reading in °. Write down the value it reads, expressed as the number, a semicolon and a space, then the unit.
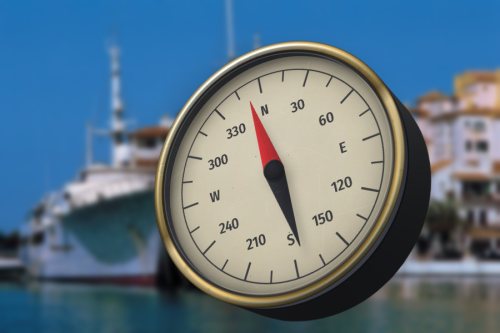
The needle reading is 352.5; °
